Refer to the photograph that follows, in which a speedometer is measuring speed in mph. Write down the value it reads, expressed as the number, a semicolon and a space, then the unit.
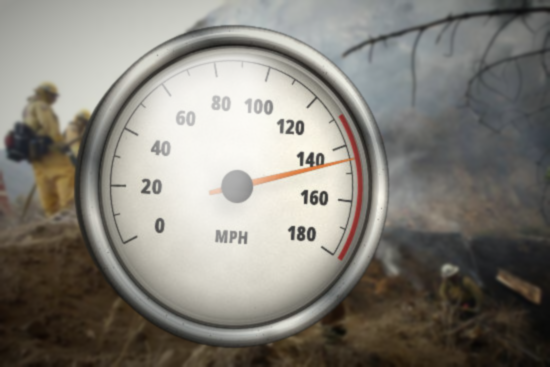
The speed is 145; mph
